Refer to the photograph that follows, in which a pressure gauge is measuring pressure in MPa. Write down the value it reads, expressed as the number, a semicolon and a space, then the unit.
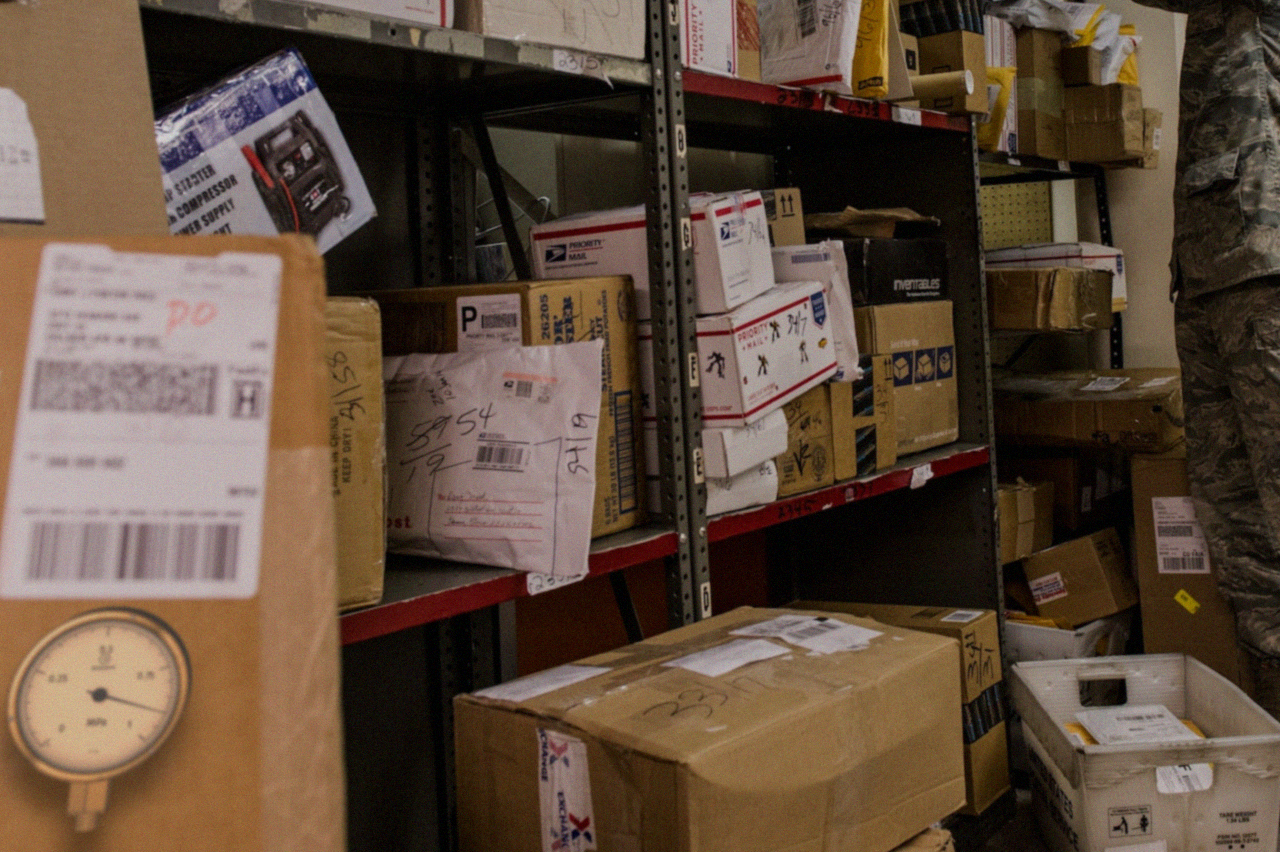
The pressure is 0.9; MPa
